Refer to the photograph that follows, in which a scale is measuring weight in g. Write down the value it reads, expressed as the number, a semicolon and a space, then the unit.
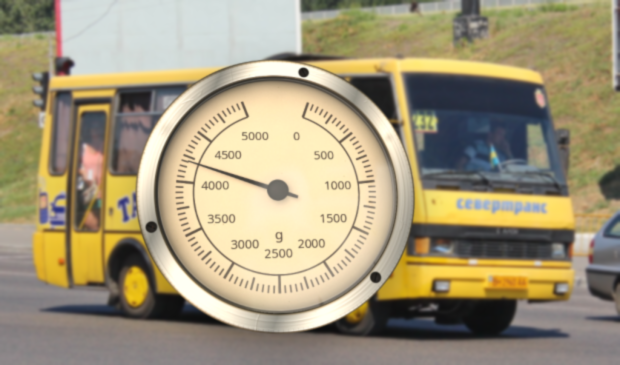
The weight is 4200; g
